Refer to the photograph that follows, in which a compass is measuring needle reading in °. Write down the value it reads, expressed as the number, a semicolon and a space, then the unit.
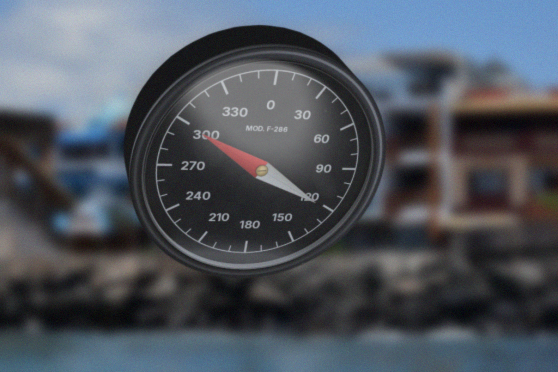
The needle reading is 300; °
